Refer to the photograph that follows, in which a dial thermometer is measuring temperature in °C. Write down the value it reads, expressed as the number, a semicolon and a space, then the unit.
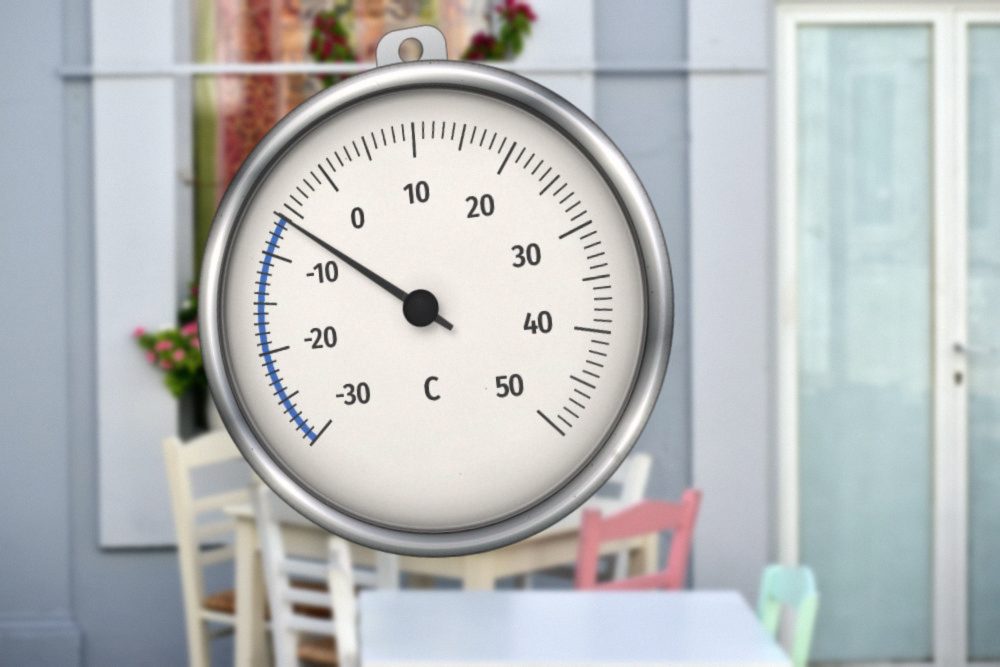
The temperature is -6; °C
